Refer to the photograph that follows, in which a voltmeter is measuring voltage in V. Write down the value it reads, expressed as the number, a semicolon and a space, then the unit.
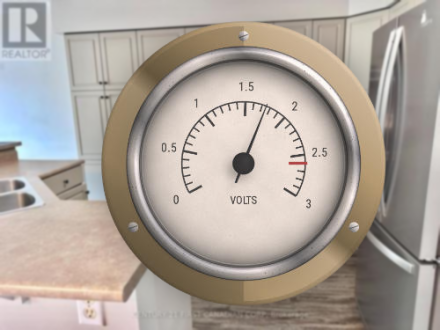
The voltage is 1.75; V
